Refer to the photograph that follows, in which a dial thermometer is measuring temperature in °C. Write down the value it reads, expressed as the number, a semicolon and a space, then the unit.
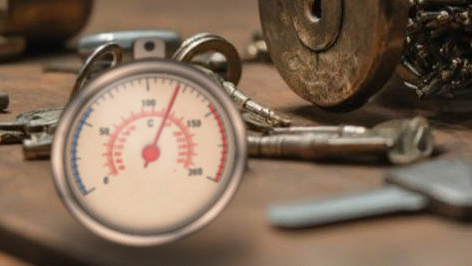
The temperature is 120; °C
